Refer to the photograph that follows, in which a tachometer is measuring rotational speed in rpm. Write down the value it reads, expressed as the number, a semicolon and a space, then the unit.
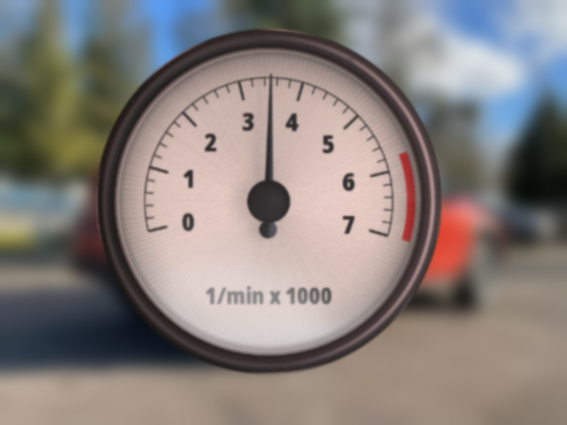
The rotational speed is 3500; rpm
